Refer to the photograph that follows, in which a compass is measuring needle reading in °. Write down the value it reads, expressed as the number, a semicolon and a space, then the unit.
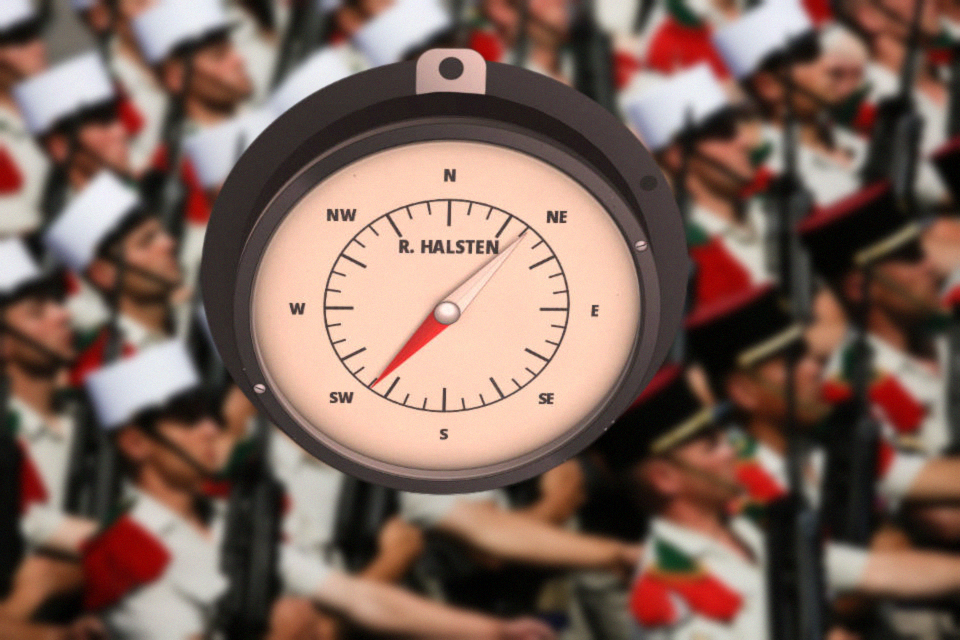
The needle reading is 220; °
